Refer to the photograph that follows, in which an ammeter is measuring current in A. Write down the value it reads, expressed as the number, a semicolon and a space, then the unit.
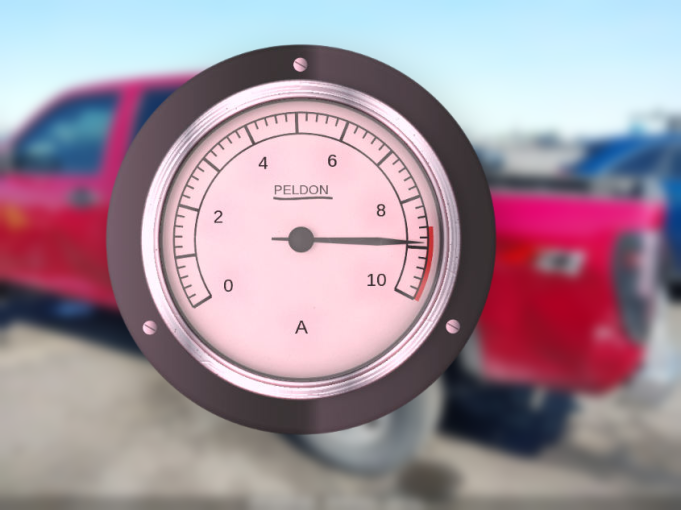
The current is 8.9; A
